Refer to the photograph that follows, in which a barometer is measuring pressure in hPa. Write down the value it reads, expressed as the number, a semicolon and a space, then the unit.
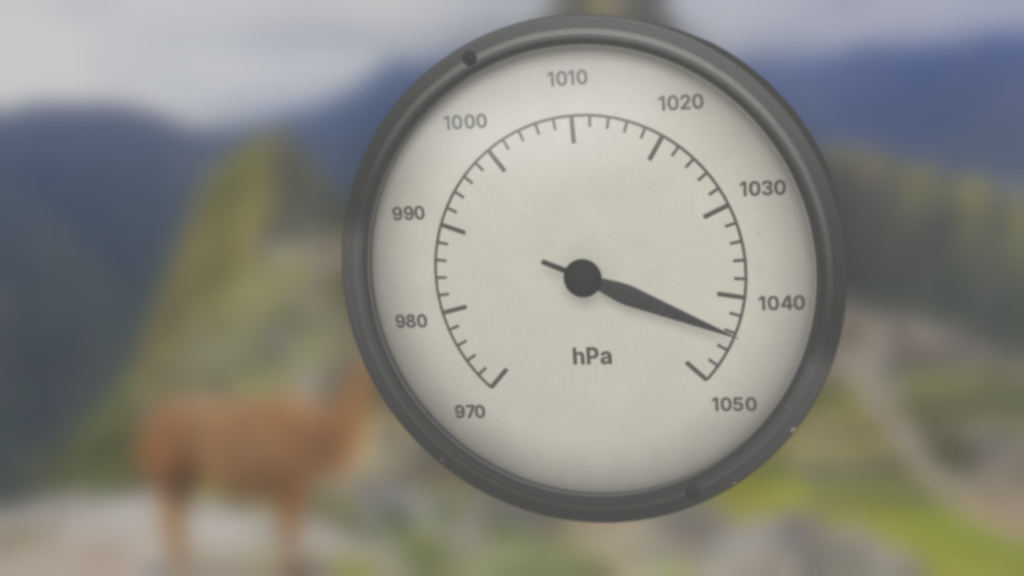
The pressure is 1044; hPa
